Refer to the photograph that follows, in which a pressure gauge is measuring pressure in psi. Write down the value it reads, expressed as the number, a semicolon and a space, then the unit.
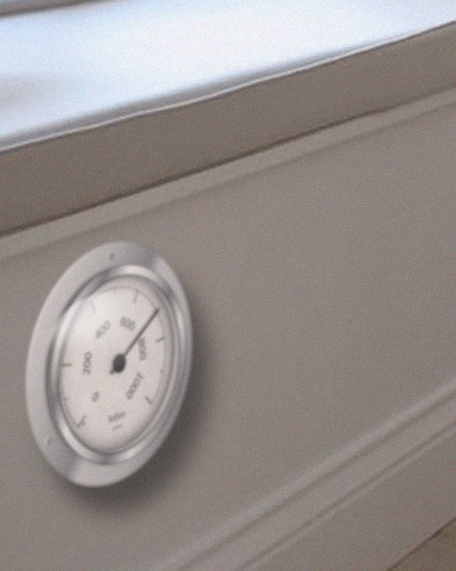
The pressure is 700; psi
